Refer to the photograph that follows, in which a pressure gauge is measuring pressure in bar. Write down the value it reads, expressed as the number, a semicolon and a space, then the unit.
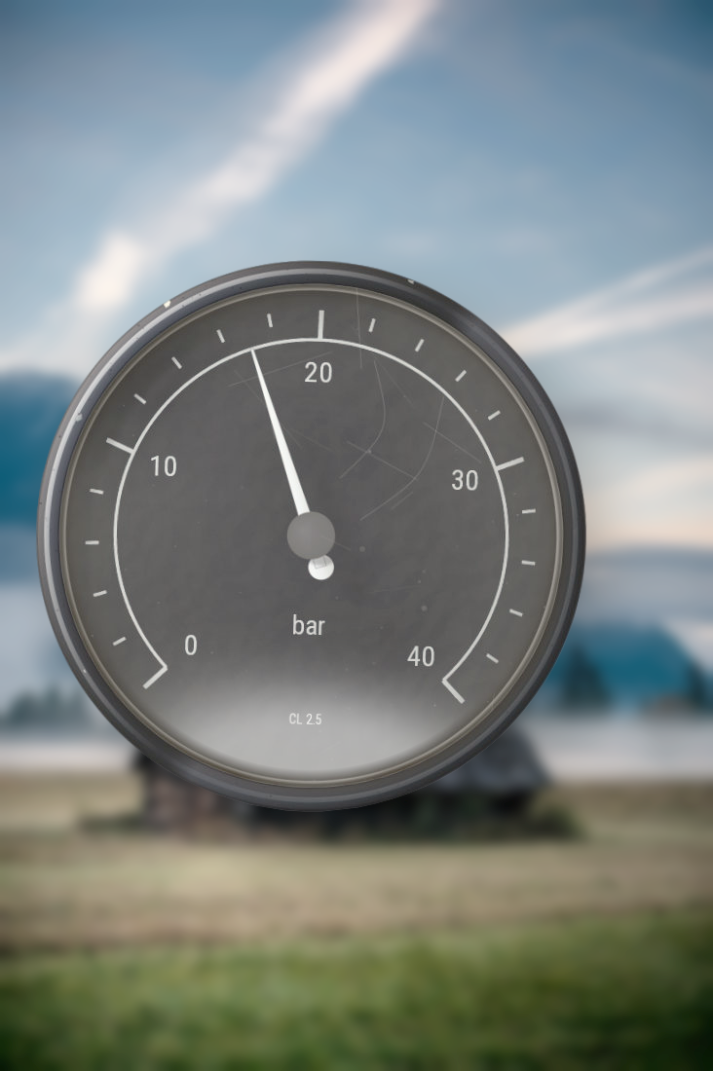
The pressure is 17; bar
